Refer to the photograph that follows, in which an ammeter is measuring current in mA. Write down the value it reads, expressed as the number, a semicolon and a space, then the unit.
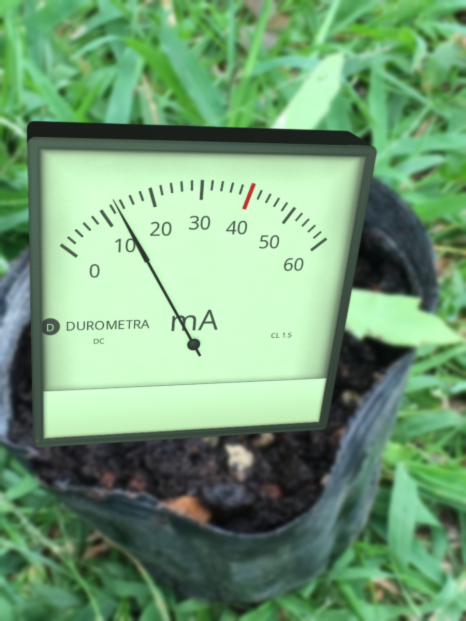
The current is 13; mA
